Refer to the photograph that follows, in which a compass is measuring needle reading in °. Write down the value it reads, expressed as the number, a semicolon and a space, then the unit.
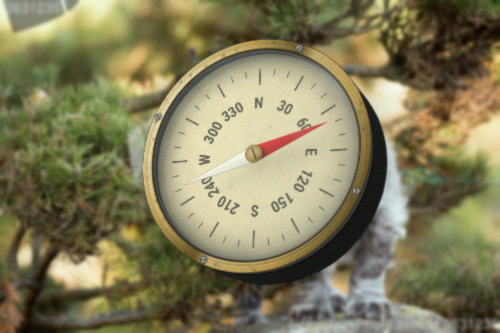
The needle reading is 70; °
